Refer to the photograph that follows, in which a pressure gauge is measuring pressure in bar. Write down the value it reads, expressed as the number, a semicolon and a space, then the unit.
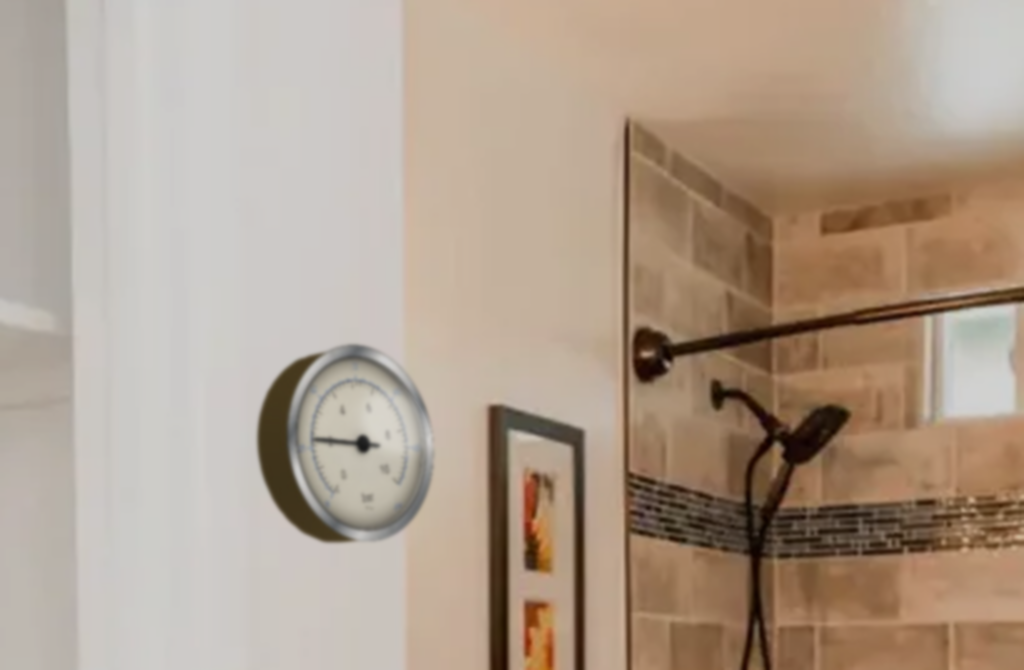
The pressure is 2; bar
